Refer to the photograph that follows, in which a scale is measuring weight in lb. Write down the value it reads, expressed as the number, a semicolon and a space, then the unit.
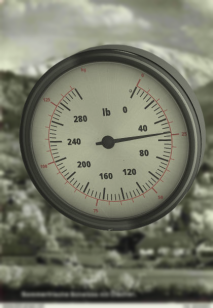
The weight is 52; lb
